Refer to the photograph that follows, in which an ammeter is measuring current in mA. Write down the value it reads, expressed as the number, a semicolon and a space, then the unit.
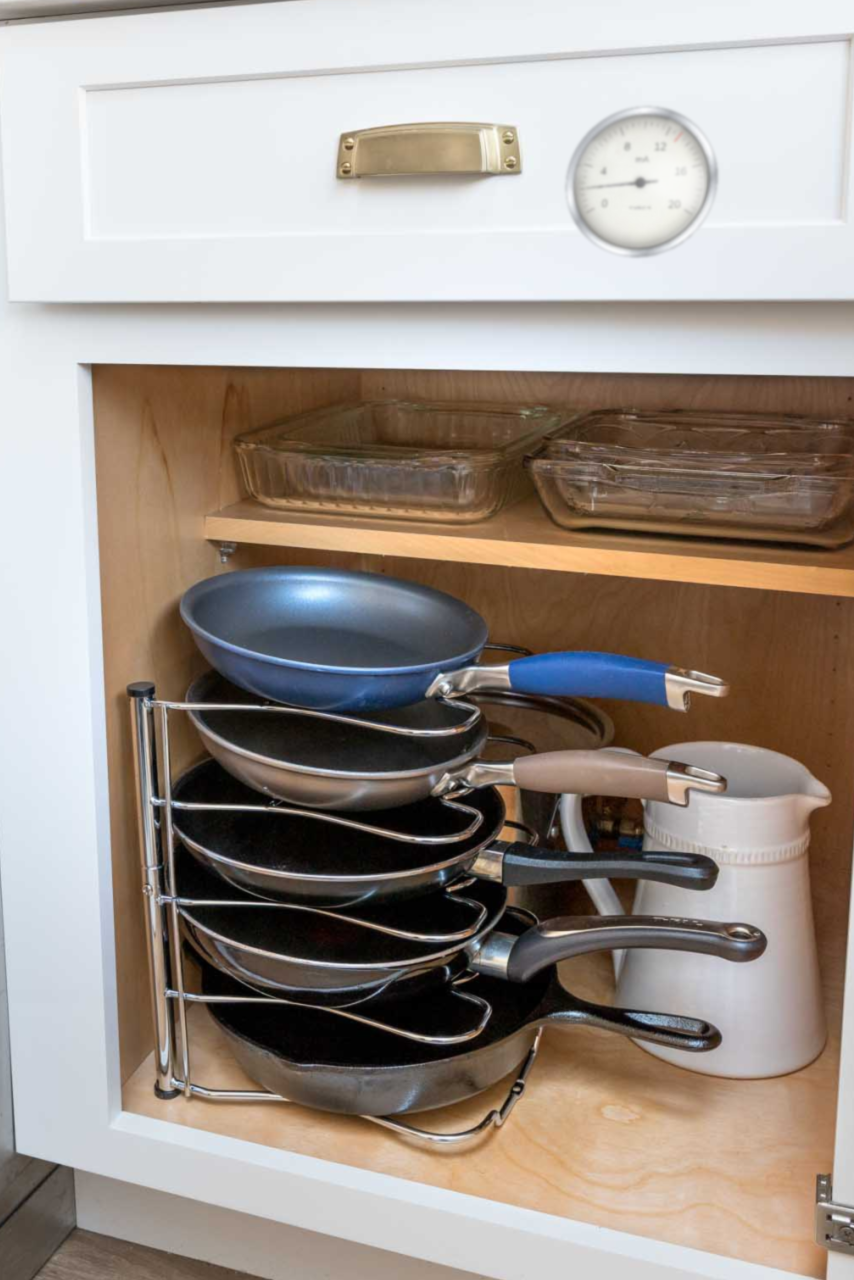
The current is 2; mA
